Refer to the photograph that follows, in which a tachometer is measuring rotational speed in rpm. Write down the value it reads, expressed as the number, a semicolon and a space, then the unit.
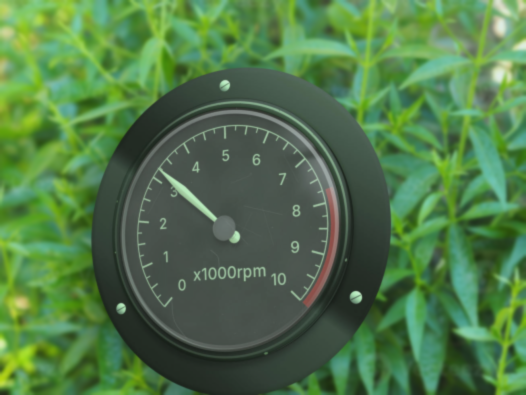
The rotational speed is 3250; rpm
